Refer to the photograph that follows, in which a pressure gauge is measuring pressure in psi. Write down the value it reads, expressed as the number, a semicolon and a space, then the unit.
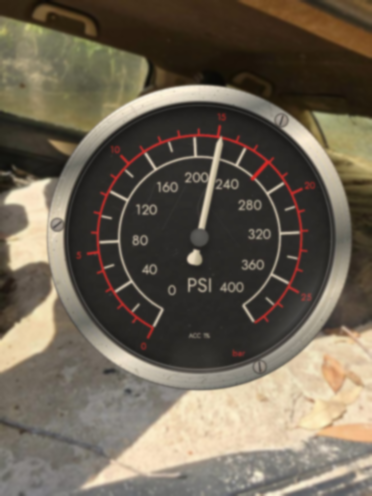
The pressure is 220; psi
